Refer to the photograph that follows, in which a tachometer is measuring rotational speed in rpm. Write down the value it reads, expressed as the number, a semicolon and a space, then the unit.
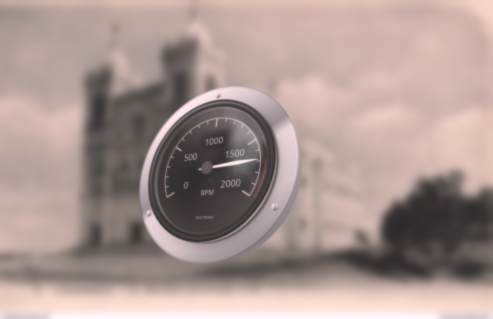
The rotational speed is 1700; rpm
